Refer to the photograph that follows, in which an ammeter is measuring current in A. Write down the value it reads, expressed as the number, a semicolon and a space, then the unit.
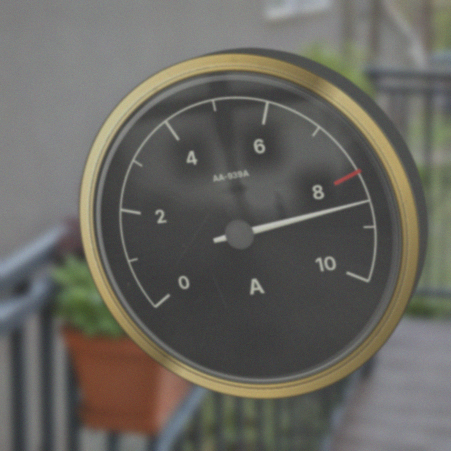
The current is 8.5; A
